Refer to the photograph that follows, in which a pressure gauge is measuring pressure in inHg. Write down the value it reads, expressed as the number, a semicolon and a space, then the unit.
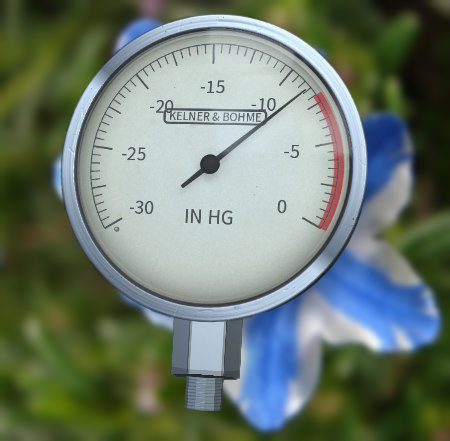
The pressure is -8.5; inHg
